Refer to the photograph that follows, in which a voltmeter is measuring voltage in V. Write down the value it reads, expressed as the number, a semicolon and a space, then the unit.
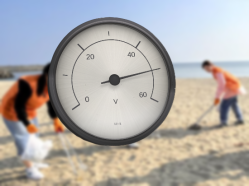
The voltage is 50; V
